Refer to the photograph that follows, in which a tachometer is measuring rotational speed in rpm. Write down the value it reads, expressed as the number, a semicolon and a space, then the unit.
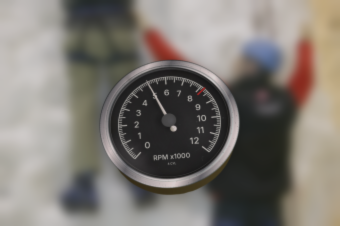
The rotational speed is 5000; rpm
